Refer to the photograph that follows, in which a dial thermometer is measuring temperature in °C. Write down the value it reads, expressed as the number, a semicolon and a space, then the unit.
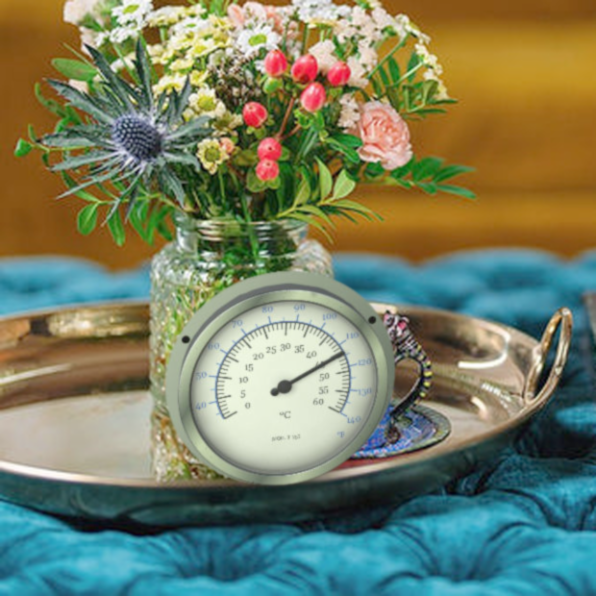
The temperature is 45; °C
